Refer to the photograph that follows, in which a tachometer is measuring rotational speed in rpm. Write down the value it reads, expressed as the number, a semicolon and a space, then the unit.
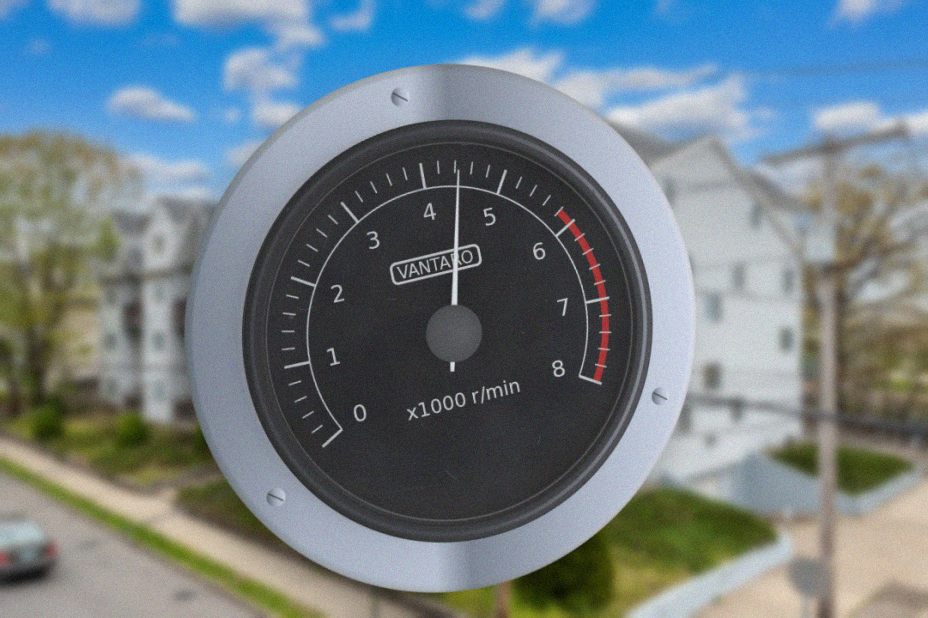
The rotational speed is 4400; rpm
